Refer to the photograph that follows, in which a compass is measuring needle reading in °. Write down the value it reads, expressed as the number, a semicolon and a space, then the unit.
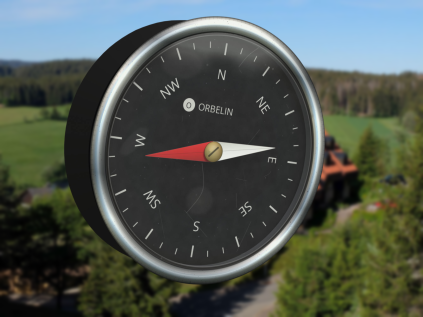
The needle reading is 260; °
